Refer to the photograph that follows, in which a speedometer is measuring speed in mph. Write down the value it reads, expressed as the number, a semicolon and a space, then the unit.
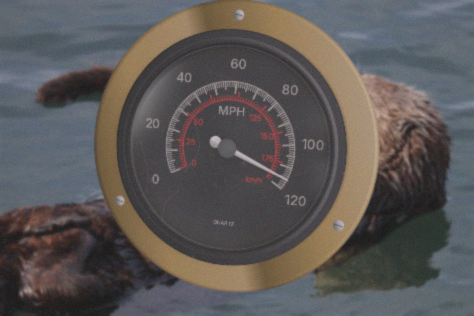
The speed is 115; mph
